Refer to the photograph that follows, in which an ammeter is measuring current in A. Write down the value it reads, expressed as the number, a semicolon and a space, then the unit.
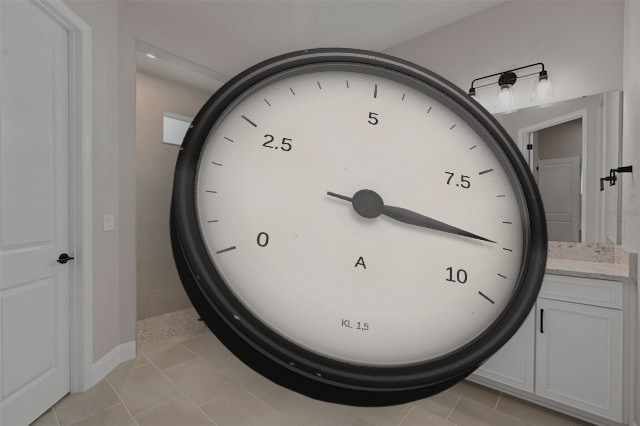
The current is 9; A
